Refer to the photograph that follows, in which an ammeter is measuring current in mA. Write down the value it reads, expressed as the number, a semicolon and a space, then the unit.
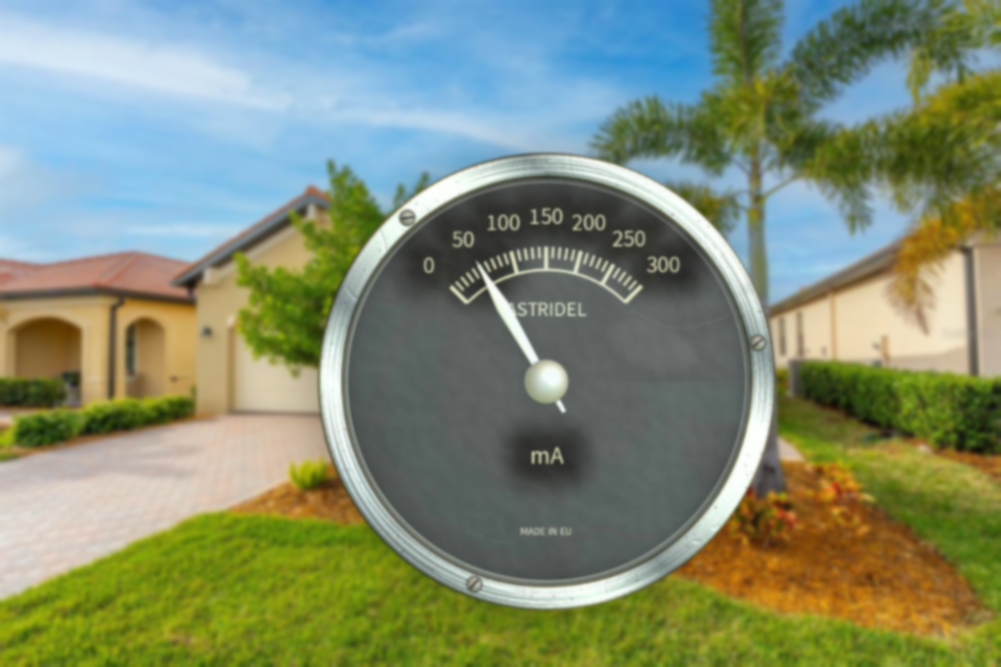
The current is 50; mA
